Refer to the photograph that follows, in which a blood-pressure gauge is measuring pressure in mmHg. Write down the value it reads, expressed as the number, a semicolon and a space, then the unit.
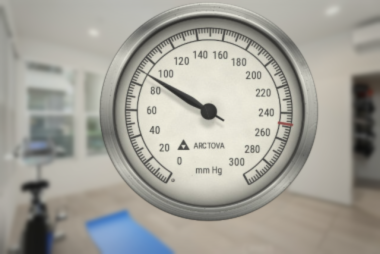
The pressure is 90; mmHg
